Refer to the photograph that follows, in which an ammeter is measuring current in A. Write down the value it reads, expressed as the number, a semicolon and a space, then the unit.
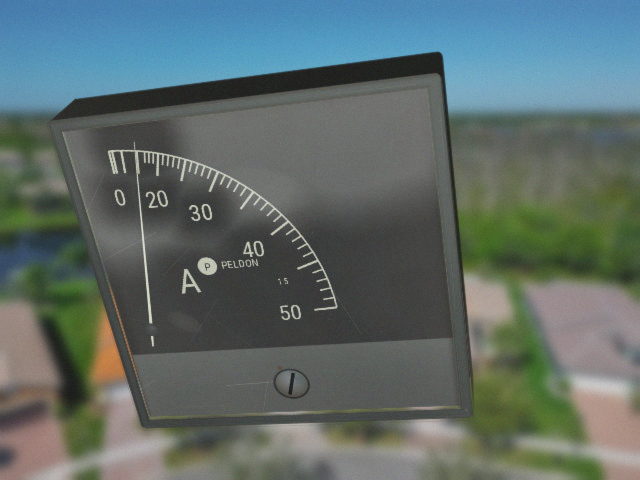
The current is 15; A
